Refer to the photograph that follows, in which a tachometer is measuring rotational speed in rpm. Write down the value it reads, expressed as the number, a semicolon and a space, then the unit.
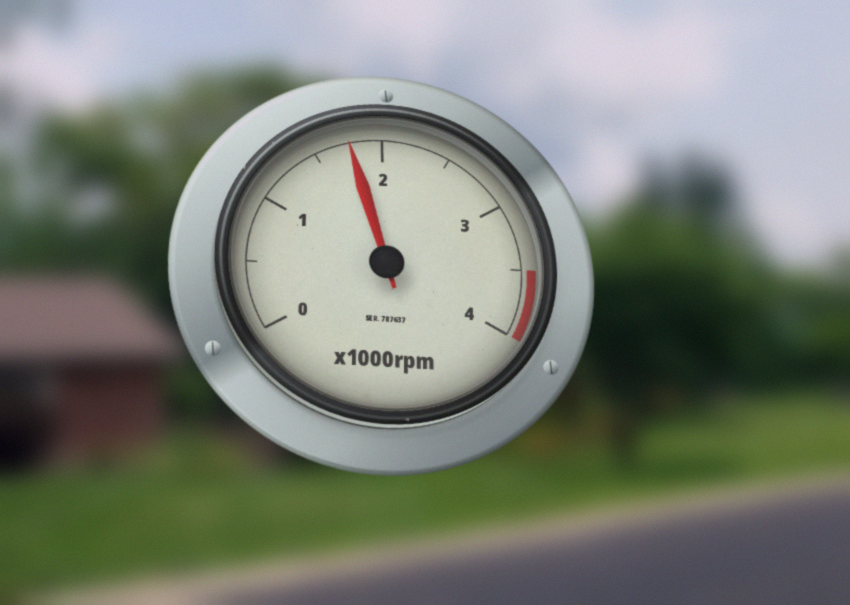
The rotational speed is 1750; rpm
